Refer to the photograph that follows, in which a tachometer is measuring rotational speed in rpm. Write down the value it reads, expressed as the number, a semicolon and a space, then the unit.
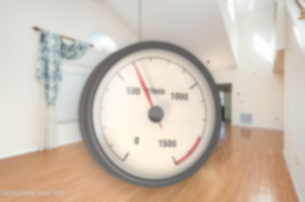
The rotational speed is 600; rpm
